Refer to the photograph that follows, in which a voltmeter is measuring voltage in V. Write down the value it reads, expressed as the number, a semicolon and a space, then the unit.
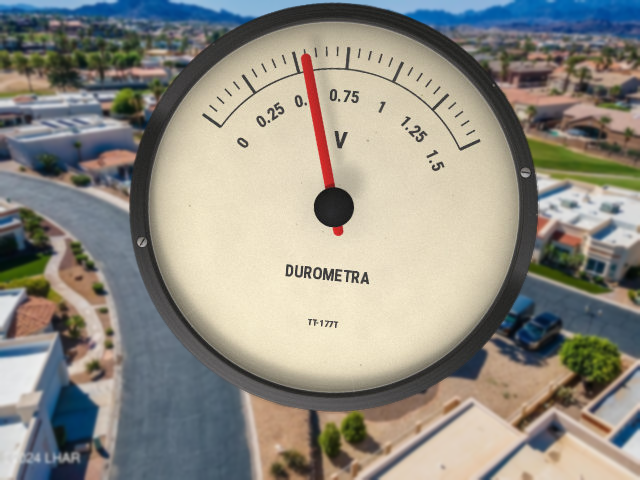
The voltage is 0.55; V
